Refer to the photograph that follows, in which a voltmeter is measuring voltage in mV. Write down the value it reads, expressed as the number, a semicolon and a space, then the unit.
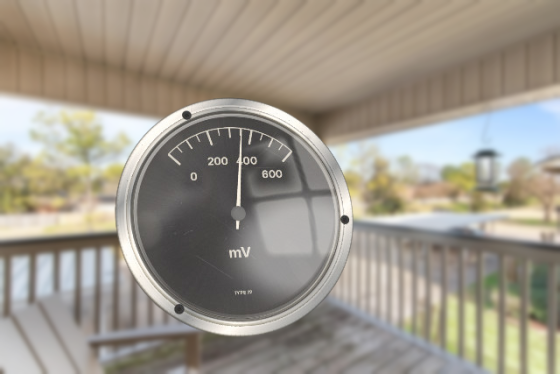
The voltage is 350; mV
